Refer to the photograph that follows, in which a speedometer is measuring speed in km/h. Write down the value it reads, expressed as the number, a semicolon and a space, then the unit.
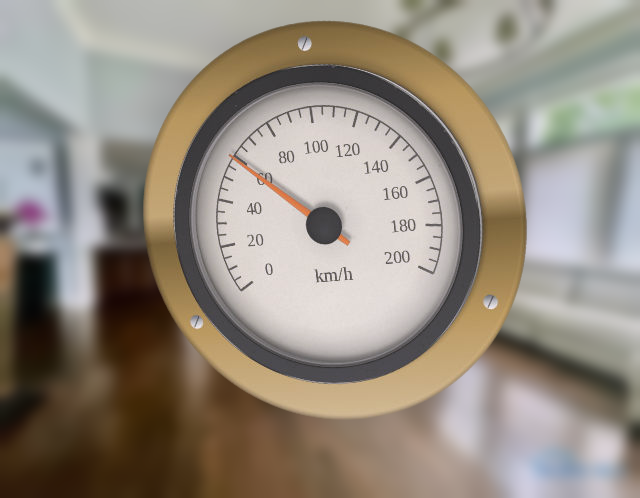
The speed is 60; km/h
